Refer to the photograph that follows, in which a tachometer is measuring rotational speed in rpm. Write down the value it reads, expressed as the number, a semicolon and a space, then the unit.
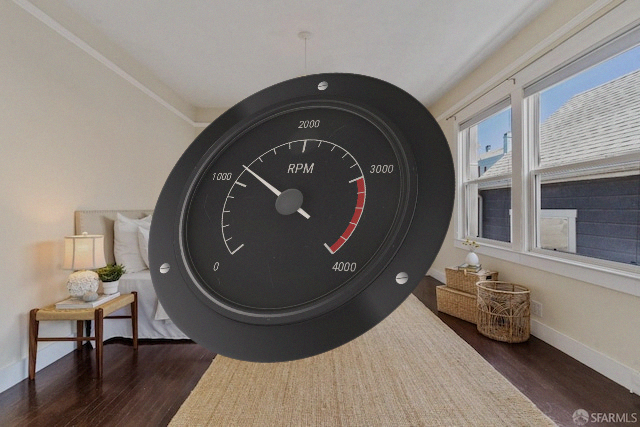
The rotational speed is 1200; rpm
